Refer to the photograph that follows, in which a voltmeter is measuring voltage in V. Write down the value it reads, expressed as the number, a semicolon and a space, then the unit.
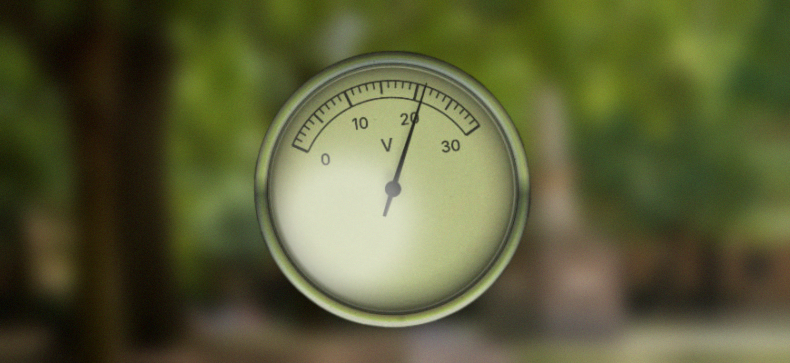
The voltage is 21; V
